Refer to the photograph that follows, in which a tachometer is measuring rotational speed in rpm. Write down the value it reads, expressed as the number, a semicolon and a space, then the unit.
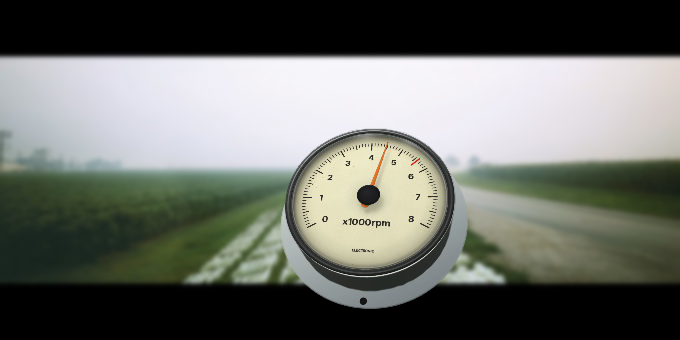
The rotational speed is 4500; rpm
